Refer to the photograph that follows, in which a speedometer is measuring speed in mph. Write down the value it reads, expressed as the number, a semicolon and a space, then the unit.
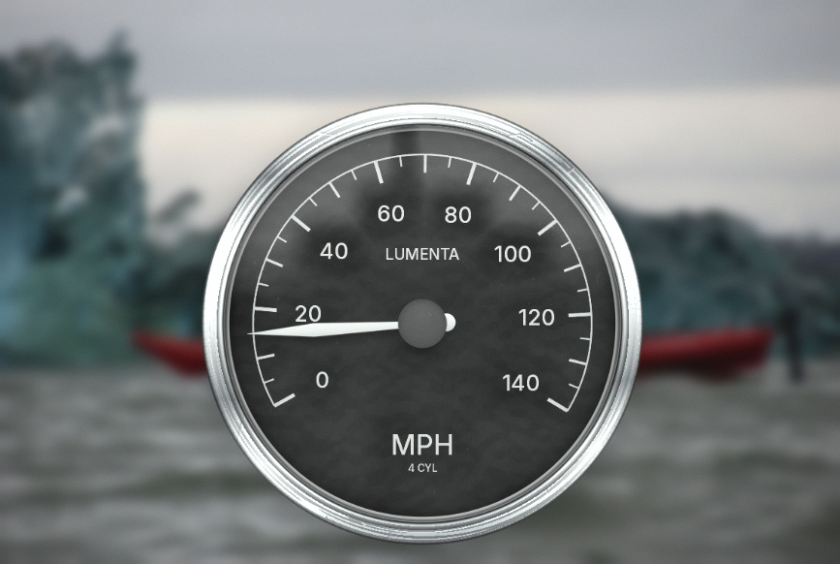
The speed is 15; mph
